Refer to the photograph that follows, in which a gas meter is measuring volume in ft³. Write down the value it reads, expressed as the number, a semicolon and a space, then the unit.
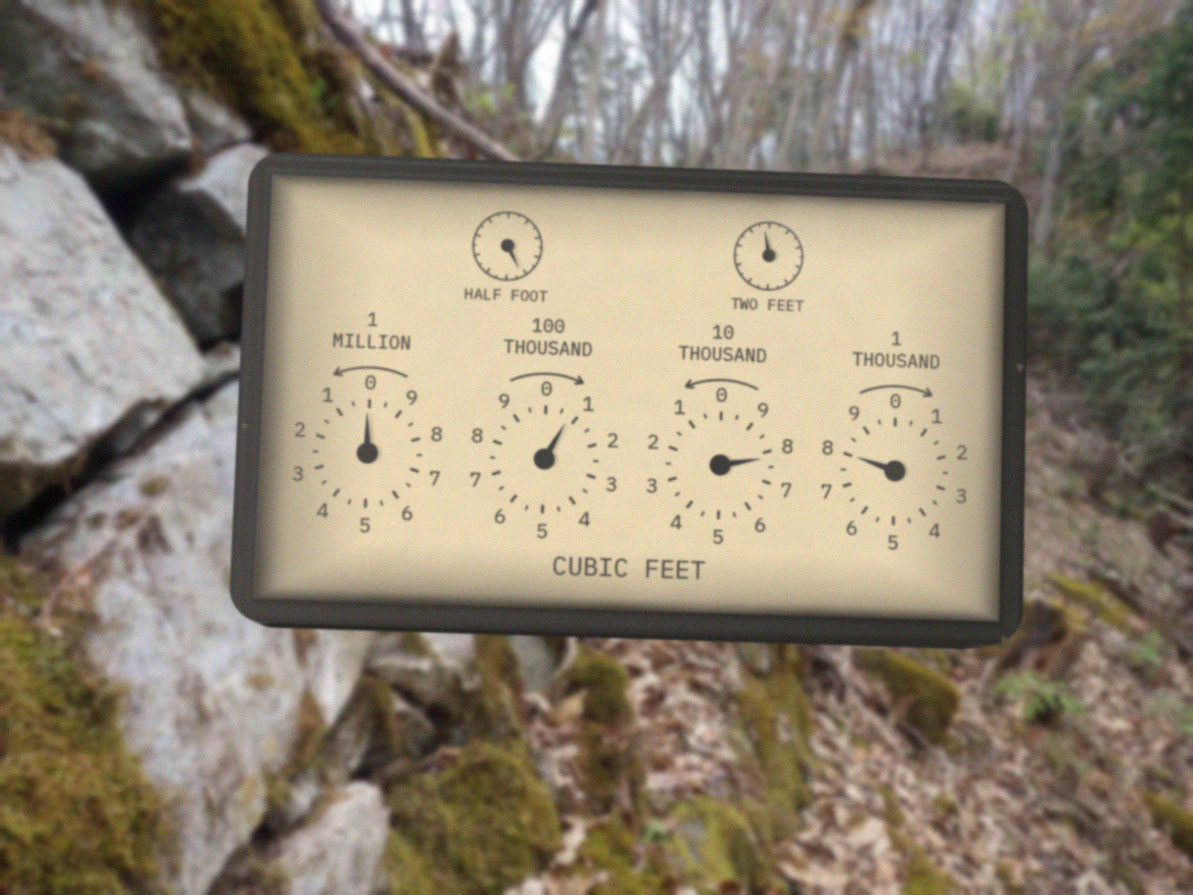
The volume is 7800; ft³
